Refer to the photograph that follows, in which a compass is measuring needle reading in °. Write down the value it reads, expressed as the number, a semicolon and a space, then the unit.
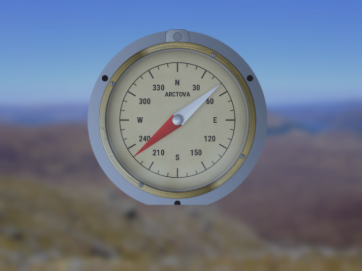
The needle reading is 230; °
